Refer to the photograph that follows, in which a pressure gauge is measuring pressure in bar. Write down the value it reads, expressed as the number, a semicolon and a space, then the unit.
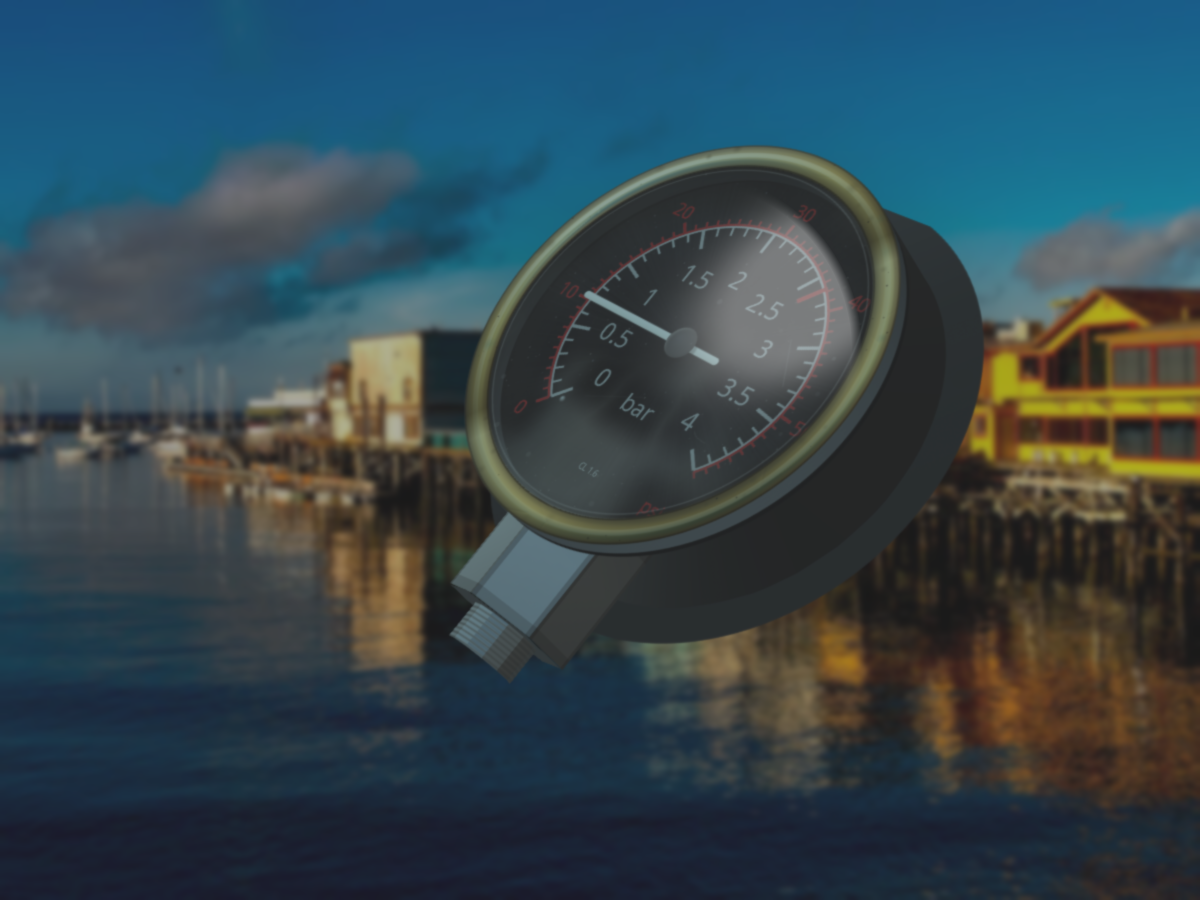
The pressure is 0.7; bar
